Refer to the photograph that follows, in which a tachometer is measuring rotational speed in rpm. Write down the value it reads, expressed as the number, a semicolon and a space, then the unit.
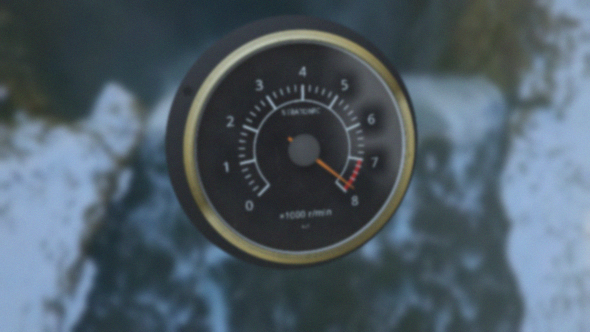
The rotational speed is 7800; rpm
